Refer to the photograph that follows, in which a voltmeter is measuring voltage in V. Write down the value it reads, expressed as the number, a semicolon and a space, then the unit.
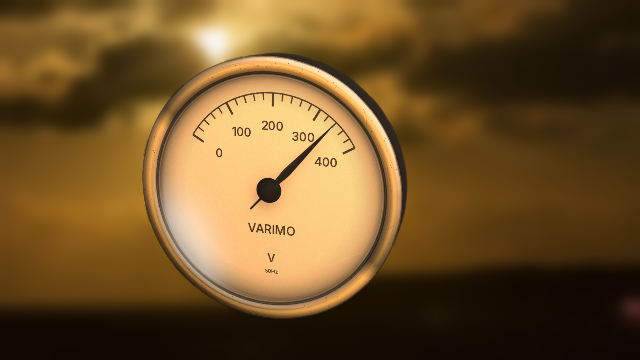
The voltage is 340; V
